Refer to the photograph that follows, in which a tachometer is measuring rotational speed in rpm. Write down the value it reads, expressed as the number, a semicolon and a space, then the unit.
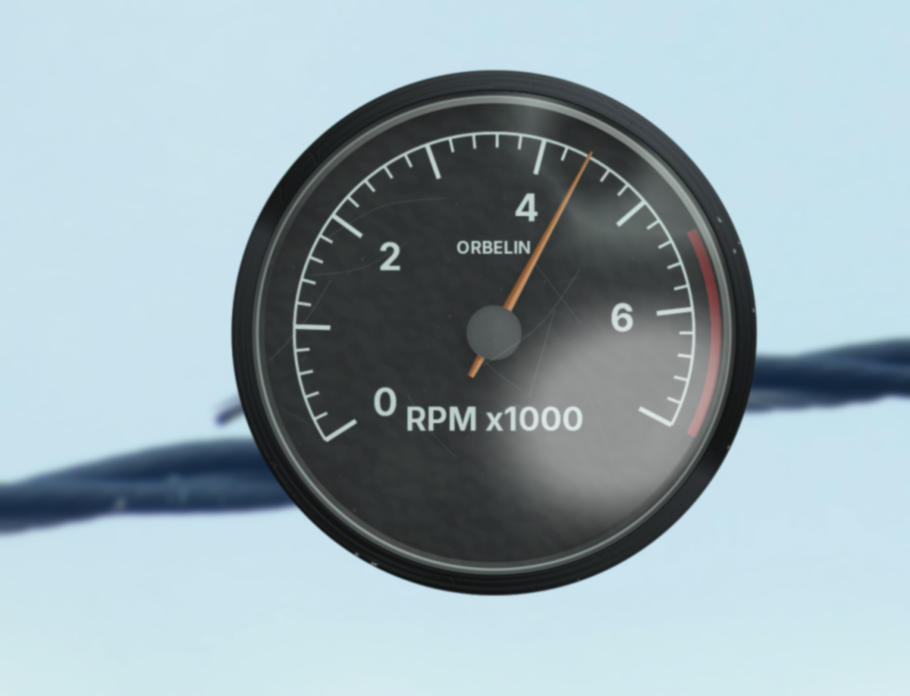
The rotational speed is 4400; rpm
